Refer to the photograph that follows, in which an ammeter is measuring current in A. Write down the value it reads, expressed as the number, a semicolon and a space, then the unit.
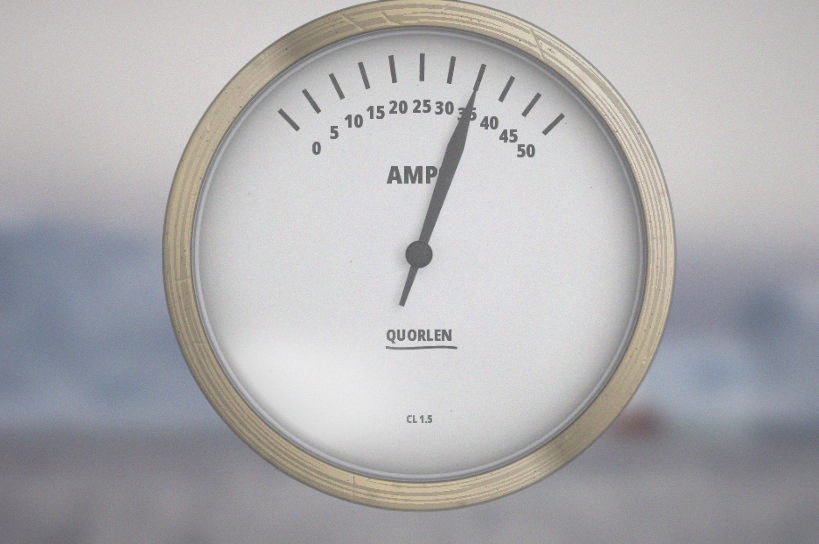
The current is 35; A
